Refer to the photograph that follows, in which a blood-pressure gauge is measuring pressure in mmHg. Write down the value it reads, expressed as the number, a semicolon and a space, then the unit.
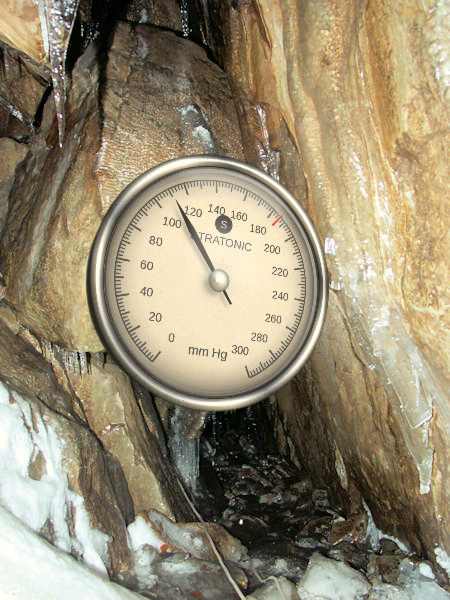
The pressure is 110; mmHg
